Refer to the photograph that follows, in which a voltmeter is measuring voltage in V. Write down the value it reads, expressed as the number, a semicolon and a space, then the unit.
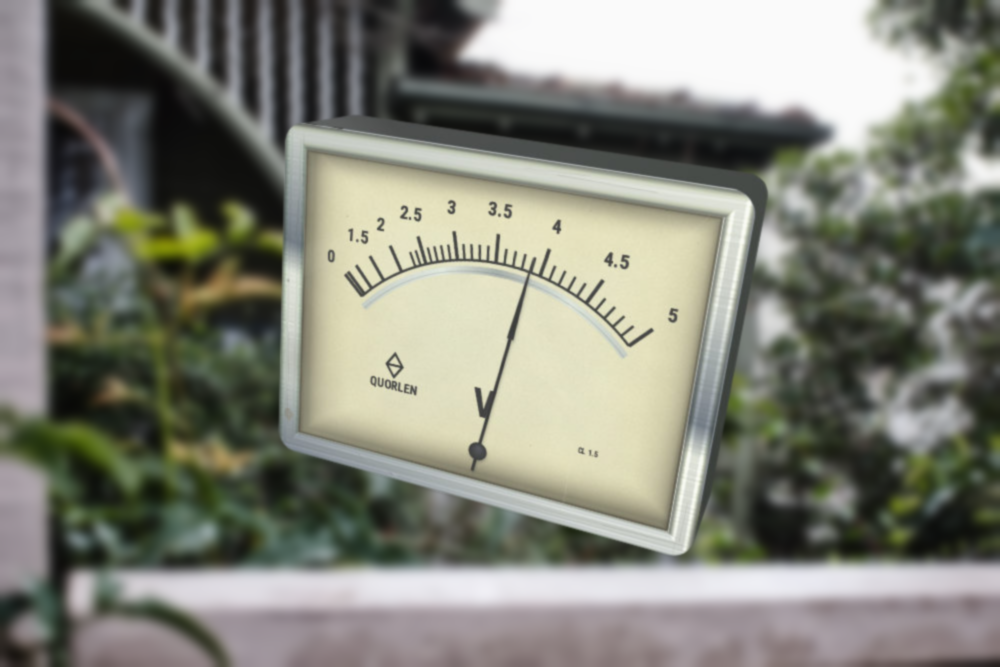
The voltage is 3.9; V
